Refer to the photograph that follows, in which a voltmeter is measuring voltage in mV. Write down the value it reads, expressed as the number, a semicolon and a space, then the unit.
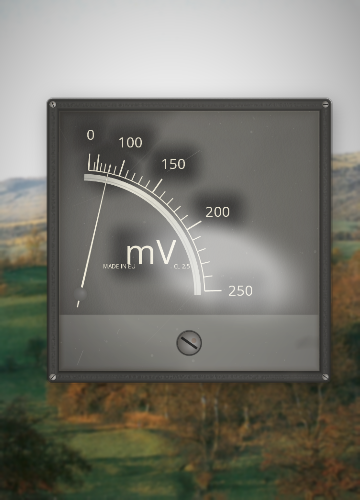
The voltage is 80; mV
